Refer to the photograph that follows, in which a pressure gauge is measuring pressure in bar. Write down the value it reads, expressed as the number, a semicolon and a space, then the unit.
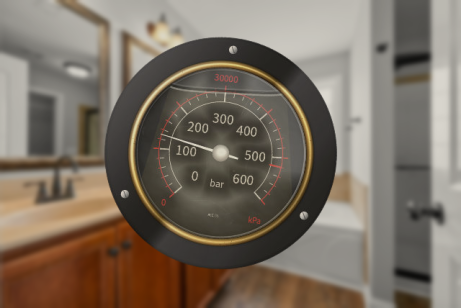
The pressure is 130; bar
